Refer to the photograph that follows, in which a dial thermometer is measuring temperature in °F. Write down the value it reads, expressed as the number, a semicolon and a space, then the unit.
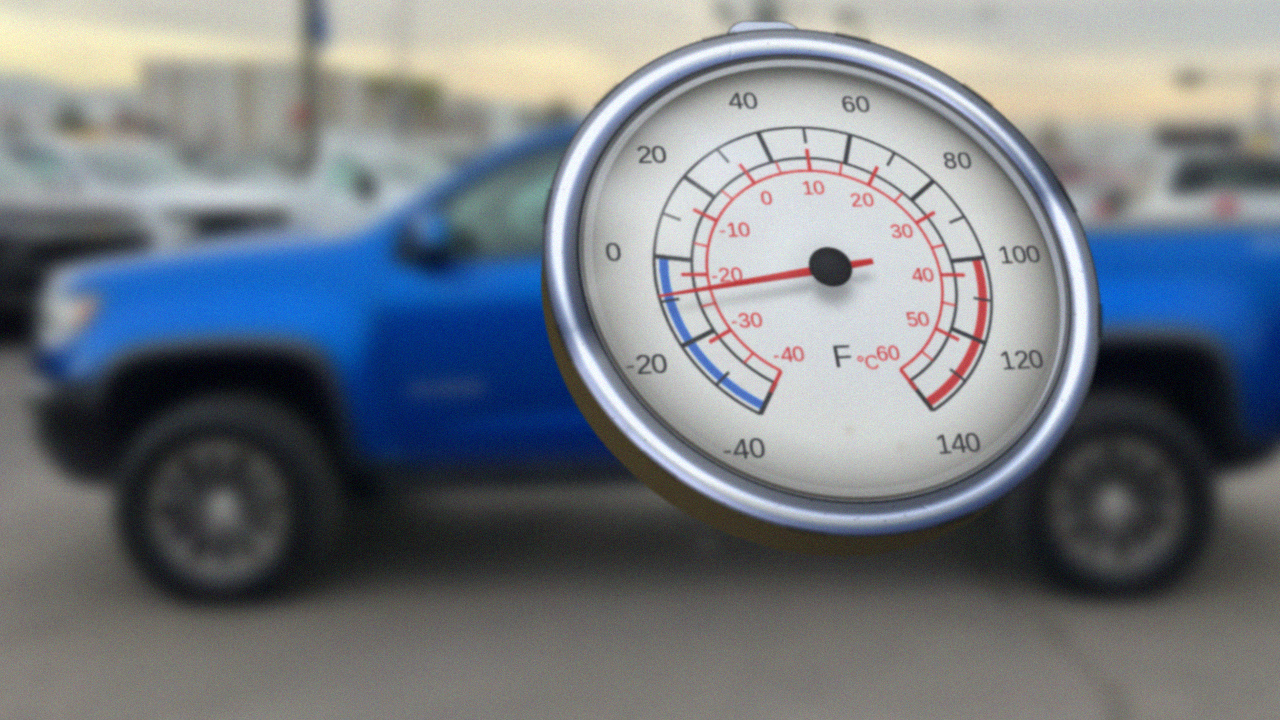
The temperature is -10; °F
